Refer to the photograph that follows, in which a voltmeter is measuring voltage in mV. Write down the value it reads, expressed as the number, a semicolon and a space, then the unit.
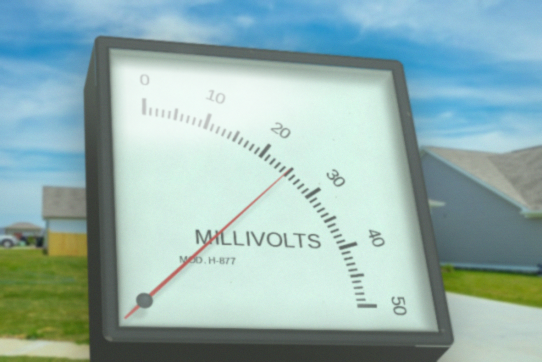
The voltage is 25; mV
